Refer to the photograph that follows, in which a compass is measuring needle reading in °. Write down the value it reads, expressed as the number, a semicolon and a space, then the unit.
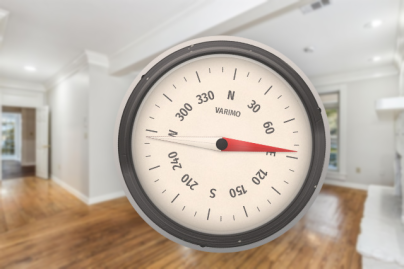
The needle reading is 85; °
